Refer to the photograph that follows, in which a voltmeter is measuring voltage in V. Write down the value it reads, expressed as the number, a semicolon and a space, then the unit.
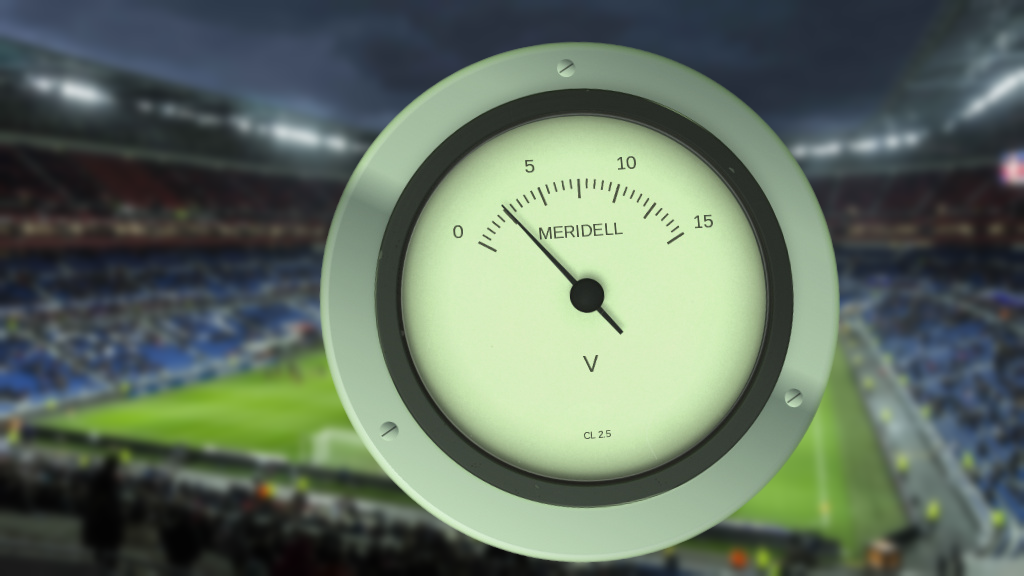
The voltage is 2.5; V
